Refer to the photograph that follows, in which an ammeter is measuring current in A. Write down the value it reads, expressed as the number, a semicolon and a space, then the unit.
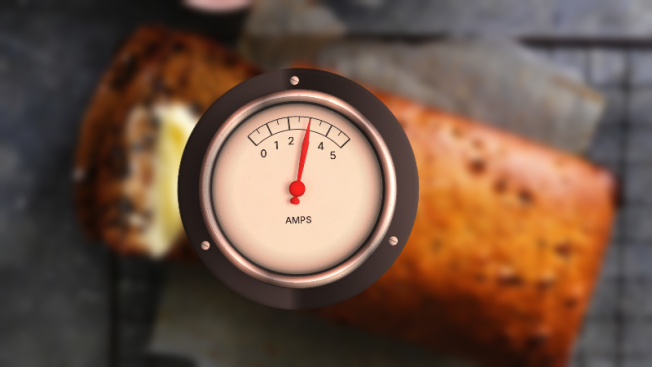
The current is 3; A
